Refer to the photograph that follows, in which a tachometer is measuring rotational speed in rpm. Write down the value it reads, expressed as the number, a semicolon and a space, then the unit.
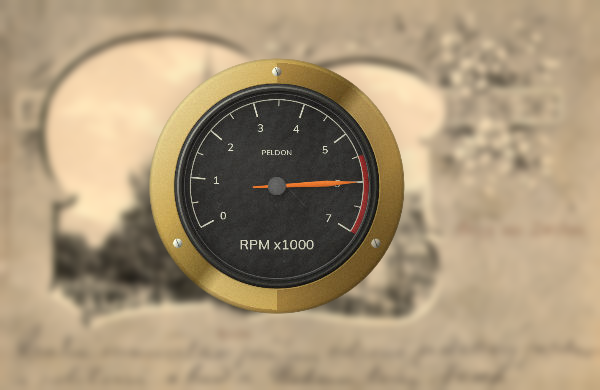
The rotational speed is 6000; rpm
